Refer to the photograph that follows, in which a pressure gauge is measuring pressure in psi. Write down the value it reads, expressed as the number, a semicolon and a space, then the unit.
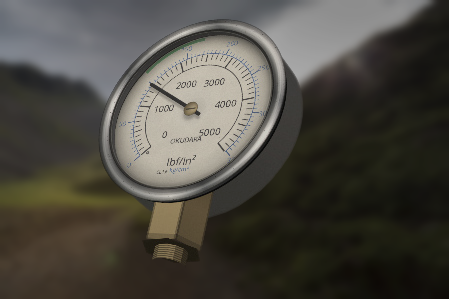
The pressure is 1400; psi
